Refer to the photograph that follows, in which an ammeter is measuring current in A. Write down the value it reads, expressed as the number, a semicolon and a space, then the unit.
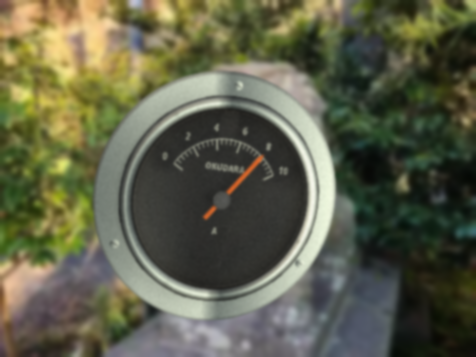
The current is 8; A
